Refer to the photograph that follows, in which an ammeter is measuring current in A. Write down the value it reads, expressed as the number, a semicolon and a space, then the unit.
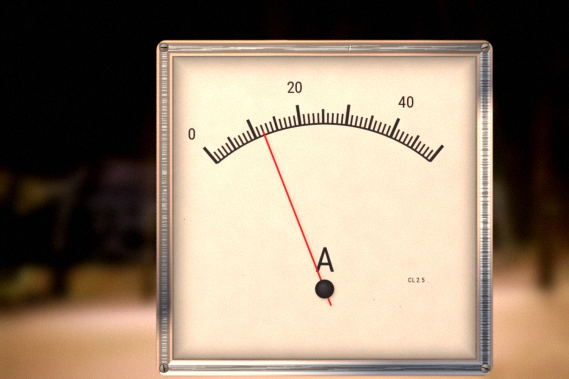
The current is 12; A
